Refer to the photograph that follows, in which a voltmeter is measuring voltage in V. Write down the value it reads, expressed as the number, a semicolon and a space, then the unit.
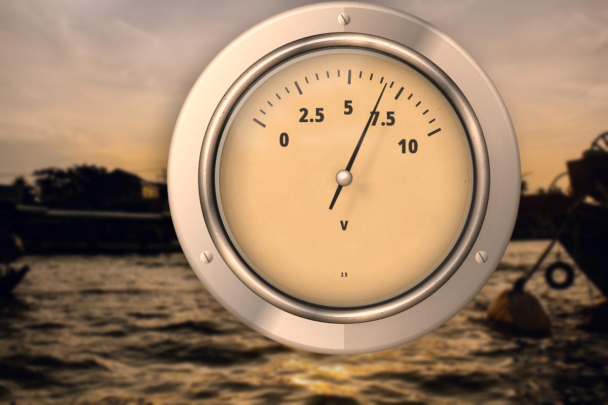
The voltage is 6.75; V
